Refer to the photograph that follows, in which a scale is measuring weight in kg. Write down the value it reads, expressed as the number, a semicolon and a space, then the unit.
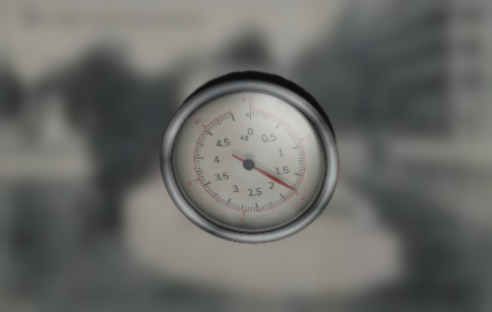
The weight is 1.75; kg
